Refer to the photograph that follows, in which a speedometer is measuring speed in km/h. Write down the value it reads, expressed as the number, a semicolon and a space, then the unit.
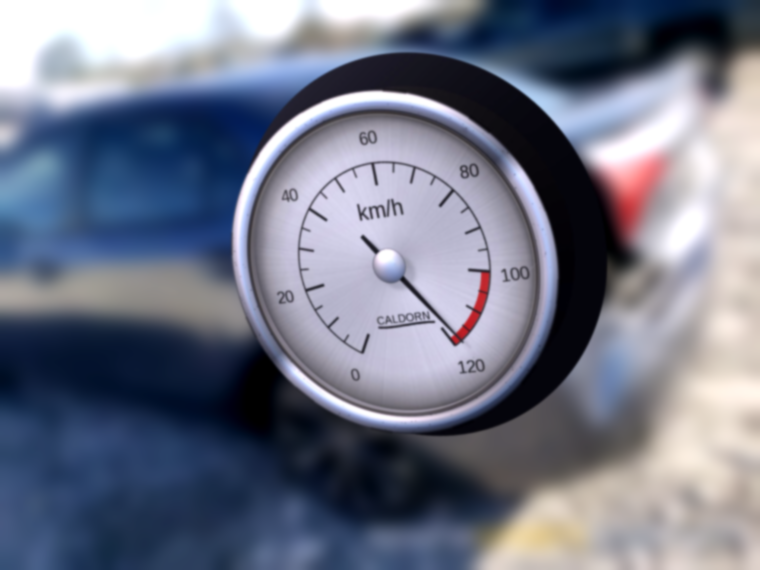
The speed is 117.5; km/h
